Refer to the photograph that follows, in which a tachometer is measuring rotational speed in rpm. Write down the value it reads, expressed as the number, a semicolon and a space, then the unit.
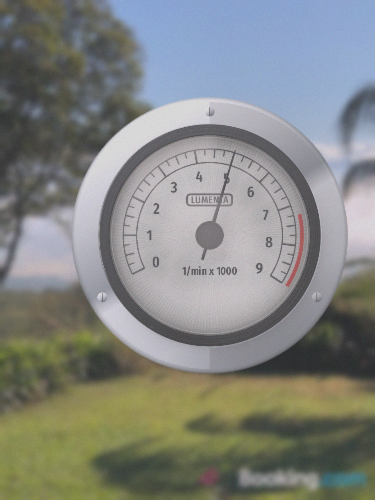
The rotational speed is 5000; rpm
